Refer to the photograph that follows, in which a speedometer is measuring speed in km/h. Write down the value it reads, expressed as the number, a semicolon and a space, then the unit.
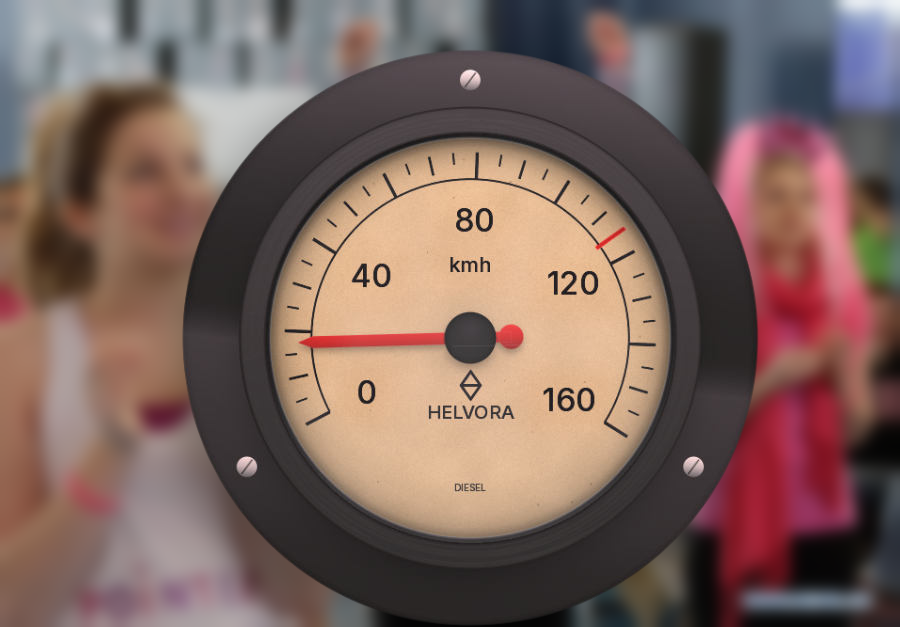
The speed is 17.5; km/h
